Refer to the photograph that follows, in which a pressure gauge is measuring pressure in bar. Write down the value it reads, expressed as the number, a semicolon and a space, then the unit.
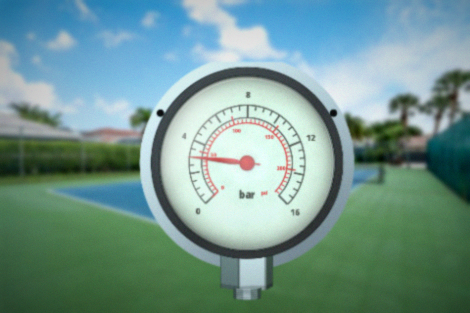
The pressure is 3; bar
